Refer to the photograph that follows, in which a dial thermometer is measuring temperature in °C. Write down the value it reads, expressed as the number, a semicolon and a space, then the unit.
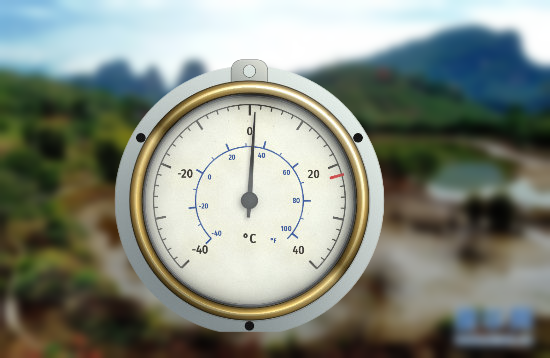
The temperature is 1; °C
